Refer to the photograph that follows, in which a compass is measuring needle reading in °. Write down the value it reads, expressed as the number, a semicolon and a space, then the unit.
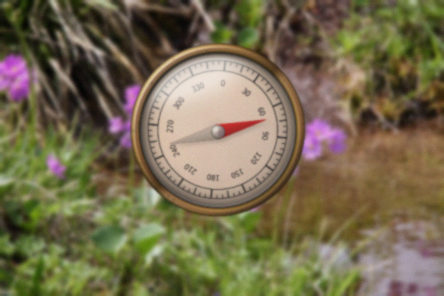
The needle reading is 70; °
